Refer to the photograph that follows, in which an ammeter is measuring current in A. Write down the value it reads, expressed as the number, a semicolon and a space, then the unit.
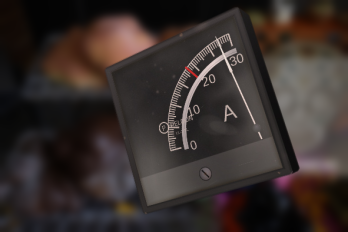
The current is 27.5; A
